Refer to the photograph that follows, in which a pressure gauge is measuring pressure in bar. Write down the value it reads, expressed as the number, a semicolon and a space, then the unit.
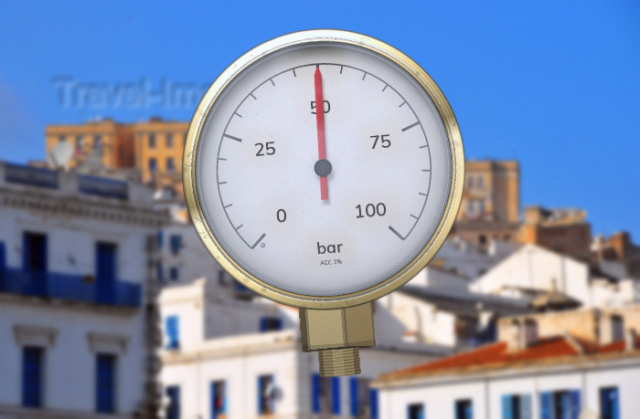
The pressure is 50; bar
